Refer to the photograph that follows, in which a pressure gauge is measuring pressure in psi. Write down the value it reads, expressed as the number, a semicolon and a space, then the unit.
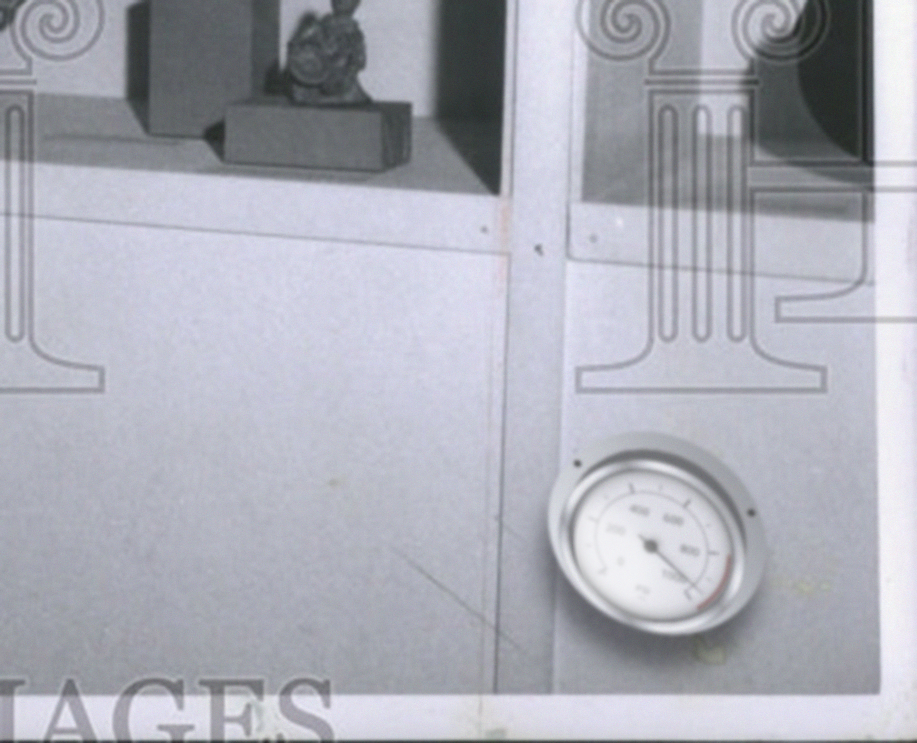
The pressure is 950; psi
